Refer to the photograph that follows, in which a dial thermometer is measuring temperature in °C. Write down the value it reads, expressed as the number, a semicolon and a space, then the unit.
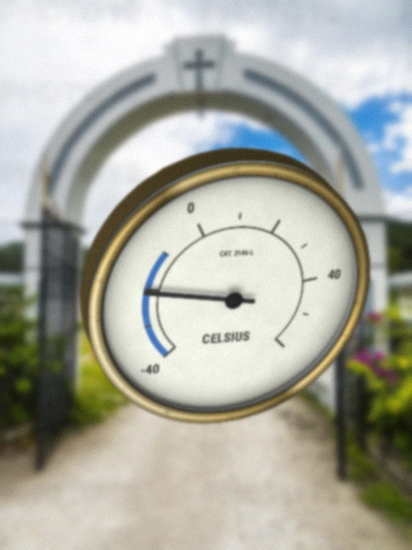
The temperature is -20; °C
